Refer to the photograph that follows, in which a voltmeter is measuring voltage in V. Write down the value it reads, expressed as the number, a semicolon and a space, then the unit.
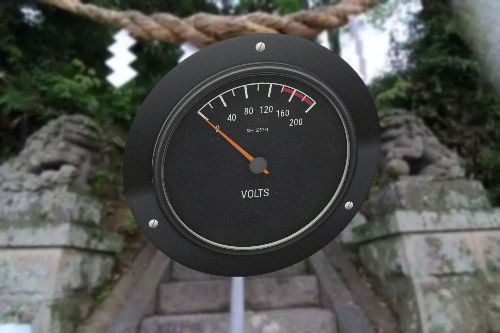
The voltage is 0; V
